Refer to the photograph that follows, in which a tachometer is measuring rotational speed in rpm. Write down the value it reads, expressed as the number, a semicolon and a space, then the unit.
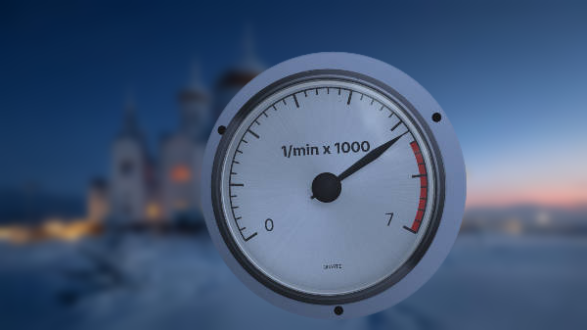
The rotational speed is 5200; rpm
